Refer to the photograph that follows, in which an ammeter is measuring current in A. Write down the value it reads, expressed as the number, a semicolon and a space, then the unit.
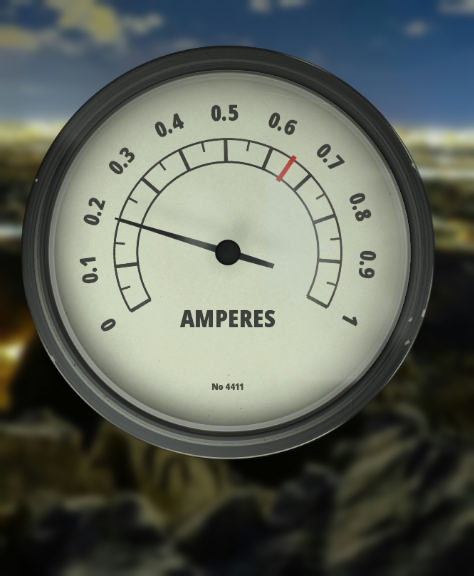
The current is 0.2; A
